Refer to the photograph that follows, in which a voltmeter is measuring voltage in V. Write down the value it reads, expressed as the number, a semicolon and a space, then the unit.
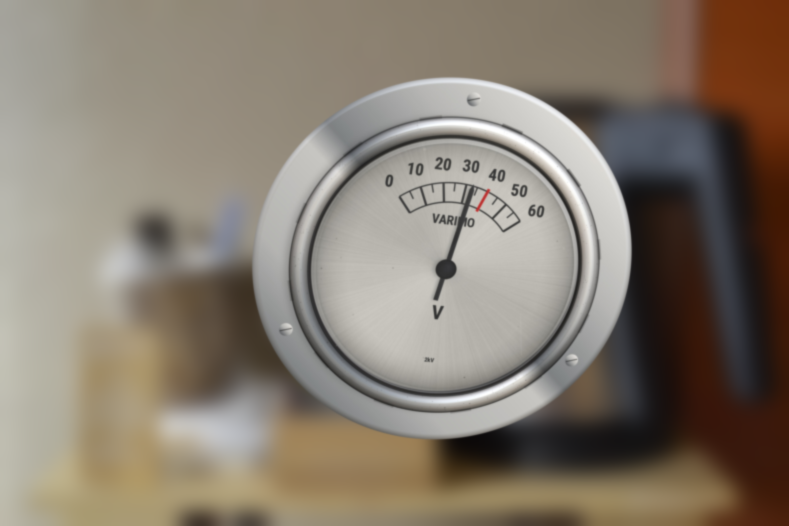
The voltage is 32.5; V
